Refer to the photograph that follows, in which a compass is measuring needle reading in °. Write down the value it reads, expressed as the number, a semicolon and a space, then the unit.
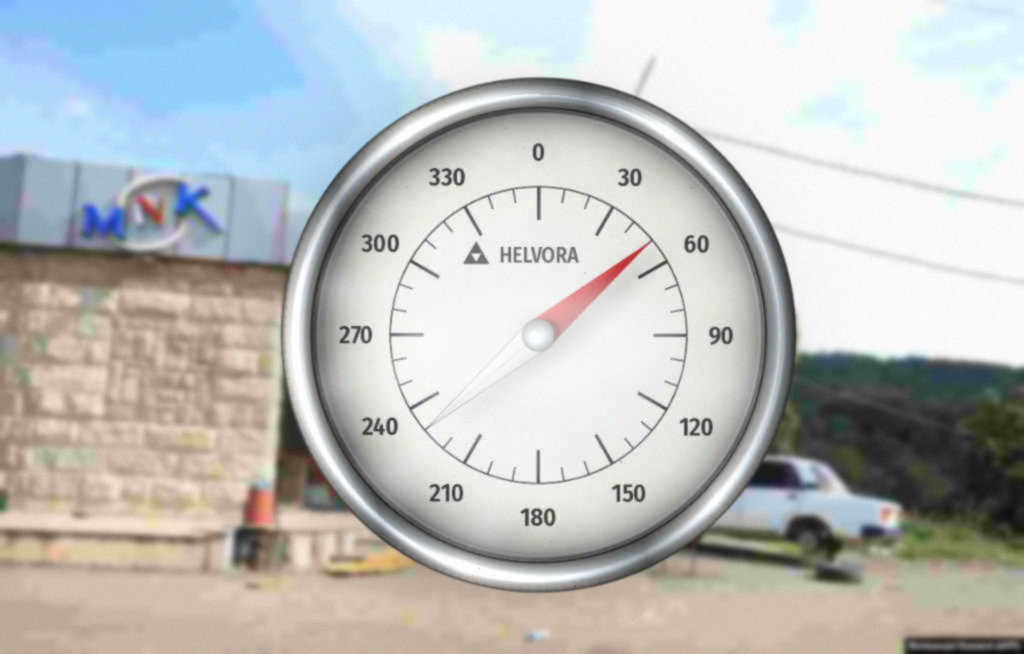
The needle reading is 50; °
